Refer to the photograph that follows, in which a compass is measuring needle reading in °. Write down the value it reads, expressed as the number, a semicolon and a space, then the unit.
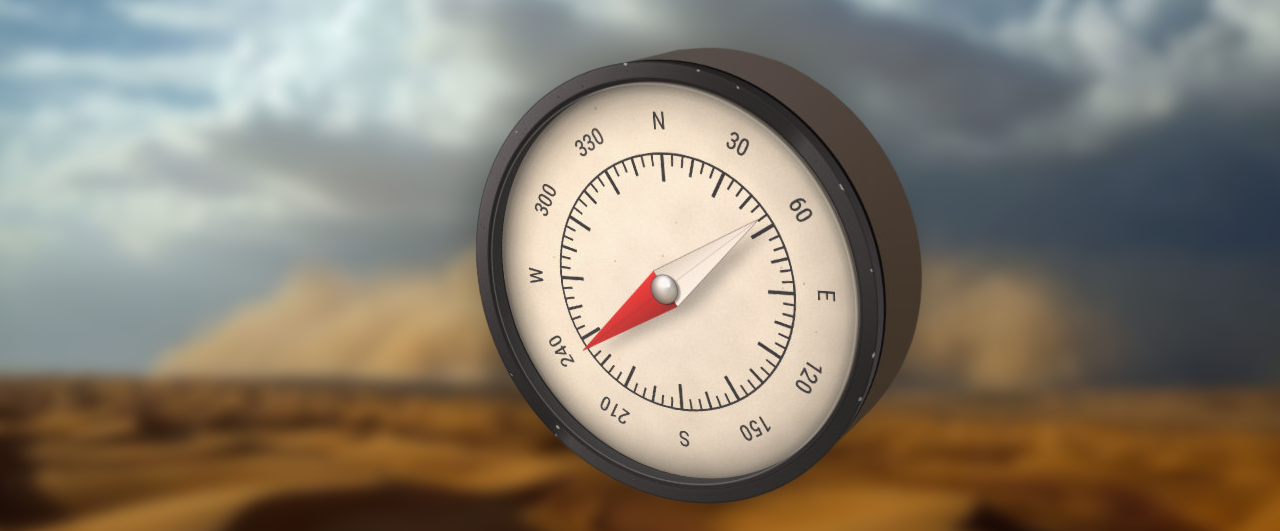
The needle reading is 235; °
